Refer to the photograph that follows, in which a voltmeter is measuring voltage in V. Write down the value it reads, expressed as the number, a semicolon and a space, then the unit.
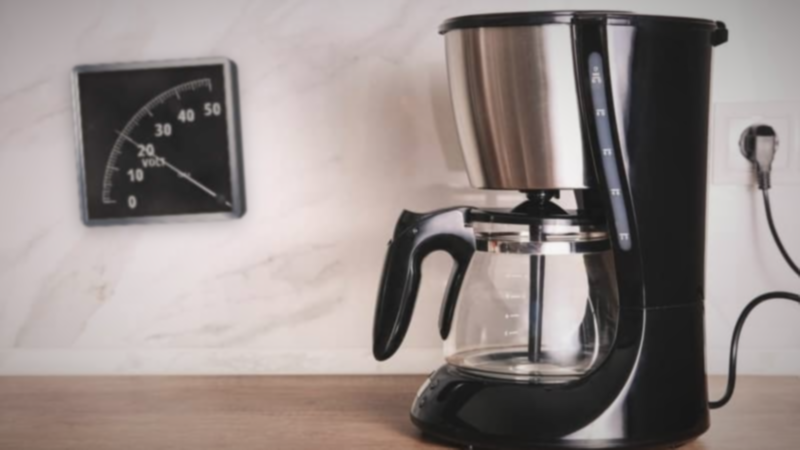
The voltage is 20; V
